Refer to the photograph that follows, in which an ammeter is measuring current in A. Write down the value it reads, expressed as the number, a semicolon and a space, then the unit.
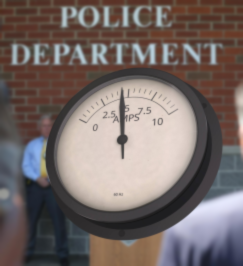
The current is 4.5; A
